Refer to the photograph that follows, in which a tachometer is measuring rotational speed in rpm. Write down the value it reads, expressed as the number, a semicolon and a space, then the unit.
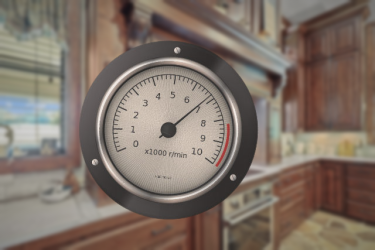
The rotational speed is 6800; rpm
